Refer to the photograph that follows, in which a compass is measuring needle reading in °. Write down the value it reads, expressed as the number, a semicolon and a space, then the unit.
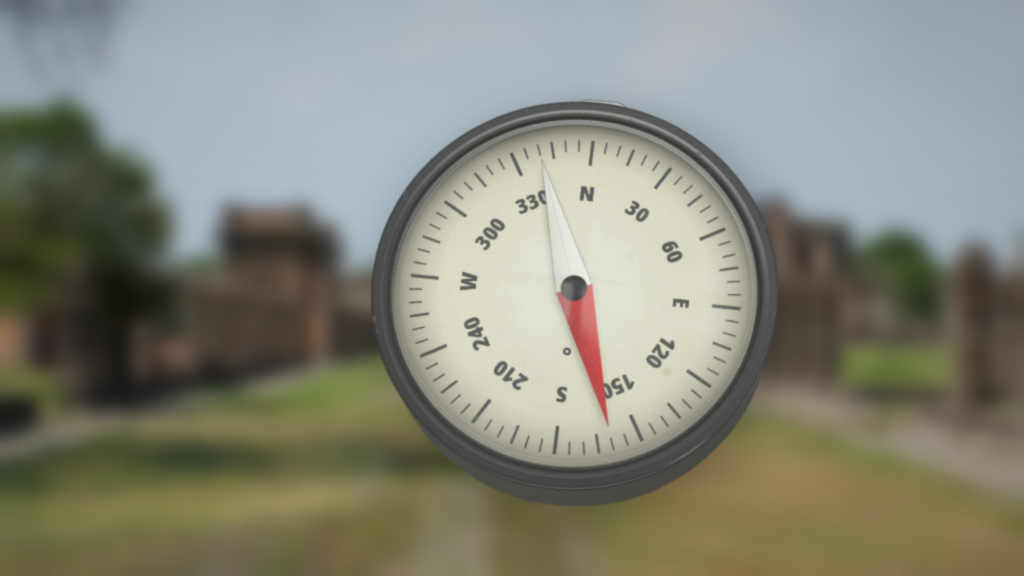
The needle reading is 160; °
